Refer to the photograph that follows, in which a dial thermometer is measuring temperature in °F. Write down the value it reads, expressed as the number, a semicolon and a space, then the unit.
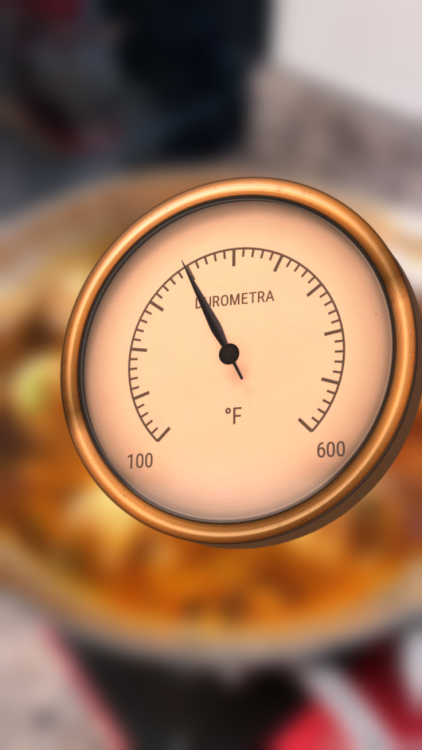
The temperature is 300; °F
